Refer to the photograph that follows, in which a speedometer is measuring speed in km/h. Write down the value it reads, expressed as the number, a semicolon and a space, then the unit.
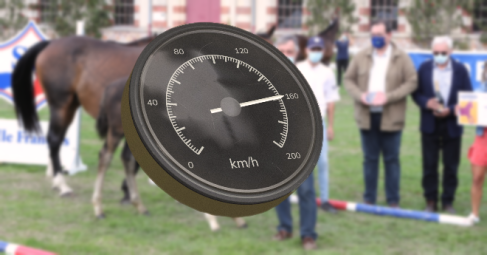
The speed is 160; km/h
